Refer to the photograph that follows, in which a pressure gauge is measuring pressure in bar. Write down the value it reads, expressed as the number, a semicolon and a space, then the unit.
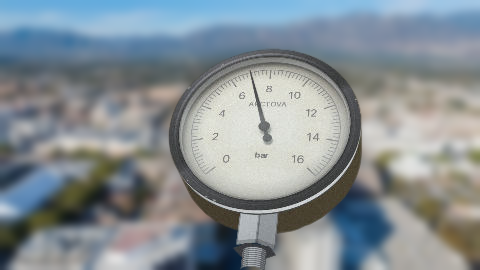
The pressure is 7; bar
